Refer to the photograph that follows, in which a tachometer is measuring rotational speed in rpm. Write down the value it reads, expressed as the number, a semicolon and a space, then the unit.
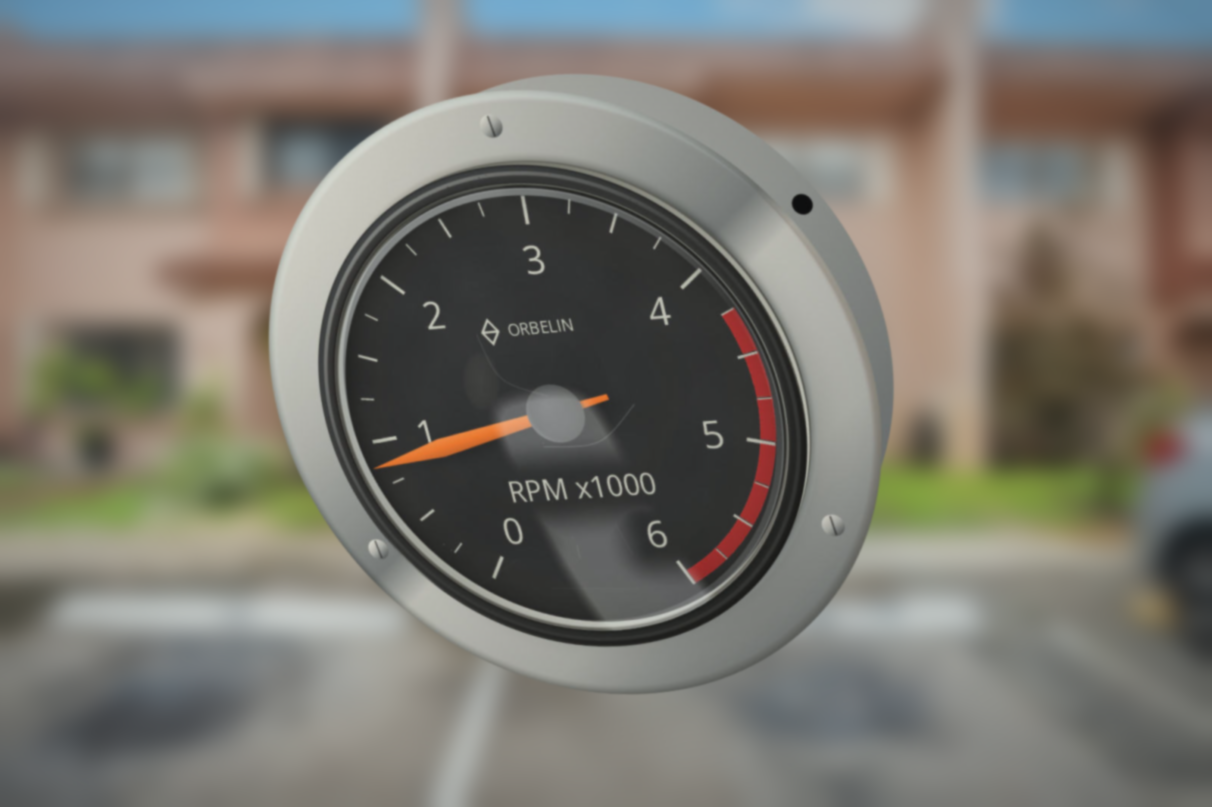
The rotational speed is 875; rpm
